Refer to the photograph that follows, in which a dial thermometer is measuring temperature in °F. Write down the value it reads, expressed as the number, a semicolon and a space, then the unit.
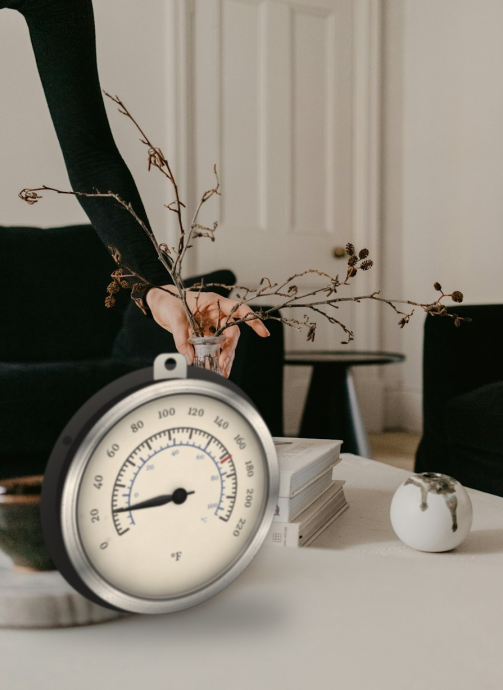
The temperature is 20; °F
